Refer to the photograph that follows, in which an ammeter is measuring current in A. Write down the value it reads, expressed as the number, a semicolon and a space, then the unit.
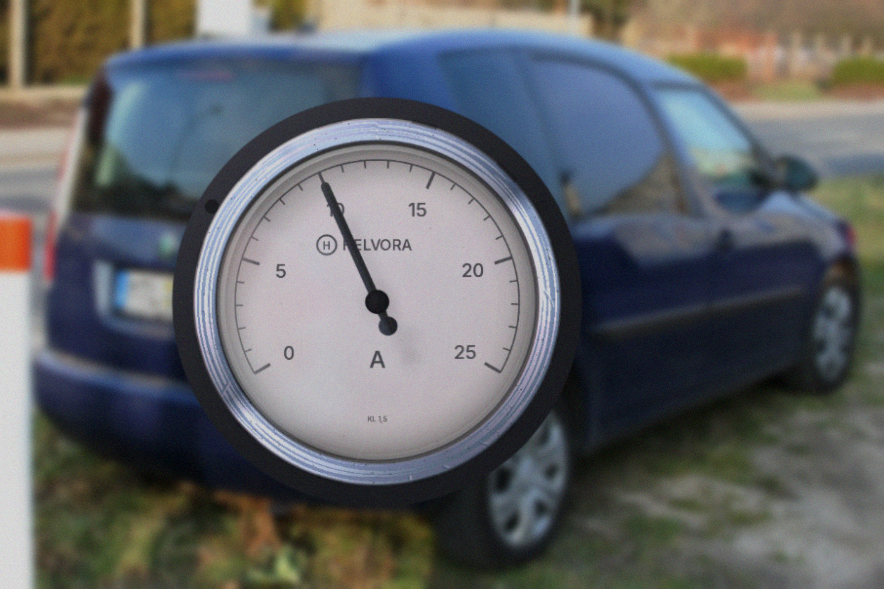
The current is 10; A
